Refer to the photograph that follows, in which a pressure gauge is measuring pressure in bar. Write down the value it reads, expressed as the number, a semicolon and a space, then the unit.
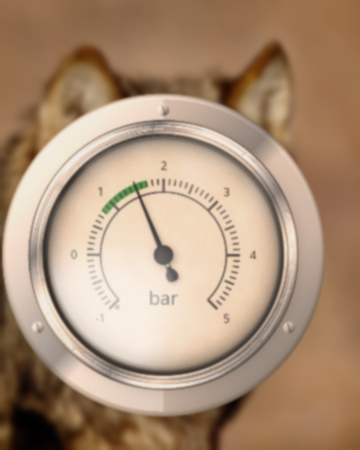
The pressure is 1.5; bar
